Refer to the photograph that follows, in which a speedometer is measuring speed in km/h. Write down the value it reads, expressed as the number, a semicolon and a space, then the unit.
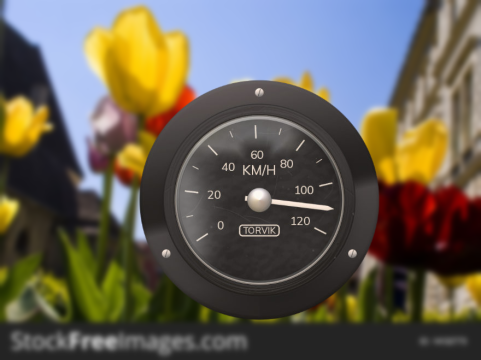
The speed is 110; km/h
